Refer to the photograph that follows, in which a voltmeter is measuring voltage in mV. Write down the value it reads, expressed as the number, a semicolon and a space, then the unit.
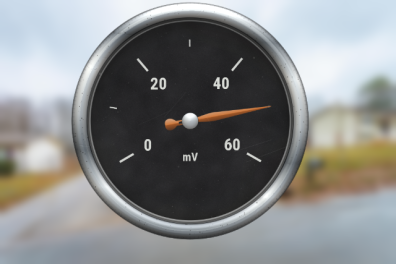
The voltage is 50; mV
